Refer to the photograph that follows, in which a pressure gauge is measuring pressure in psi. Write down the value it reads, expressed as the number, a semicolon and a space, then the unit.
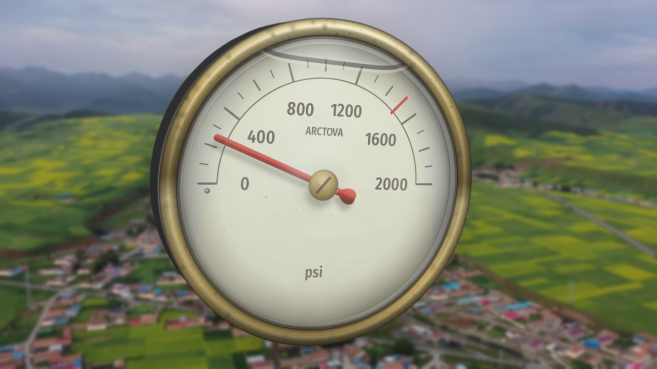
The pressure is 250; psi
